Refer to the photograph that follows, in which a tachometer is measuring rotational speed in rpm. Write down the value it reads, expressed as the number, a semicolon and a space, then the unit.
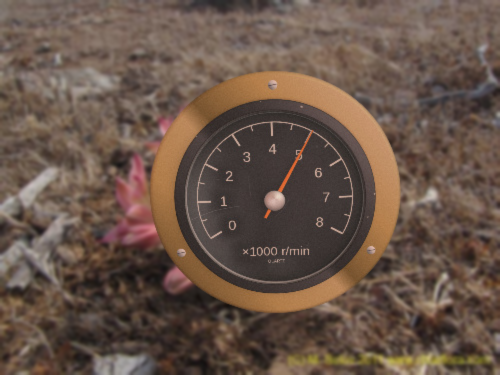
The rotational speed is 5000; rpm
